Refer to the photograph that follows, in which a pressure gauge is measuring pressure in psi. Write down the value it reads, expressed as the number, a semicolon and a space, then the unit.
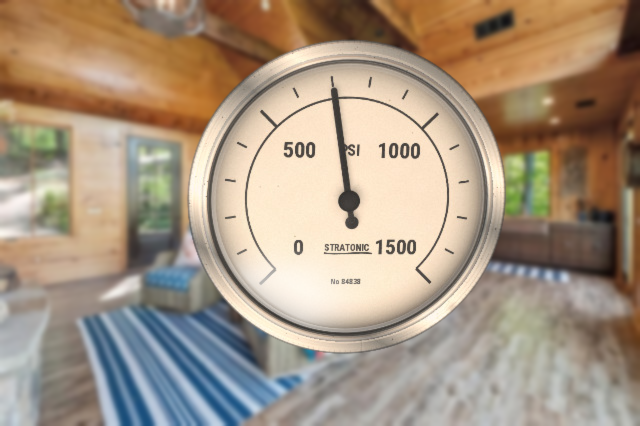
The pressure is 700; psi
